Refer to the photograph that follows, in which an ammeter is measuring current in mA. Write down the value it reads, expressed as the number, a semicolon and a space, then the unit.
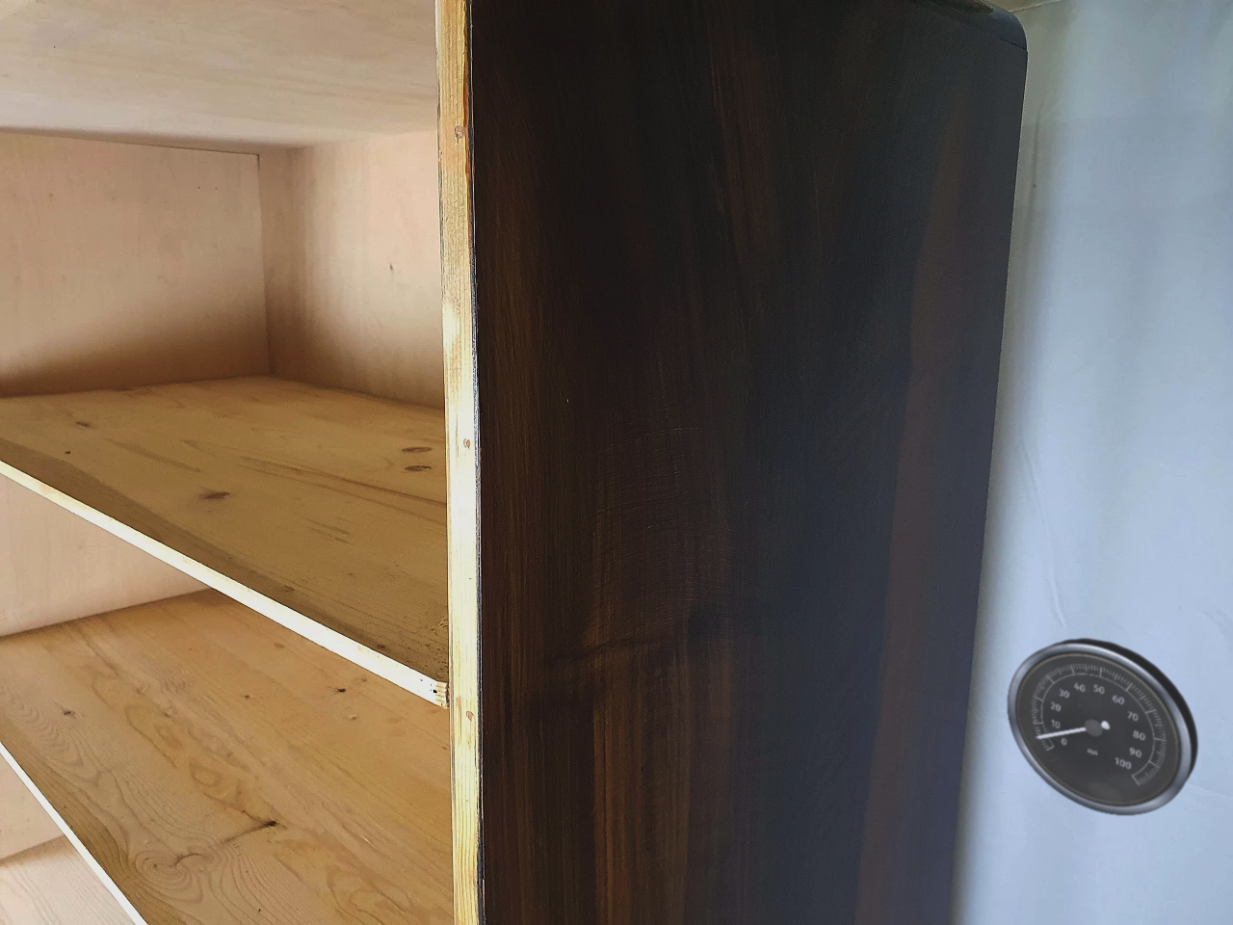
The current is 5; mA
